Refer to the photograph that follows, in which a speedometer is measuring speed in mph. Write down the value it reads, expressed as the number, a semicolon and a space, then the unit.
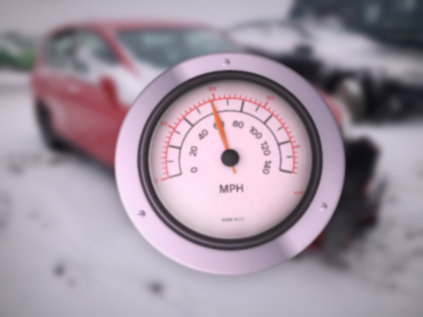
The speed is 60; mph
